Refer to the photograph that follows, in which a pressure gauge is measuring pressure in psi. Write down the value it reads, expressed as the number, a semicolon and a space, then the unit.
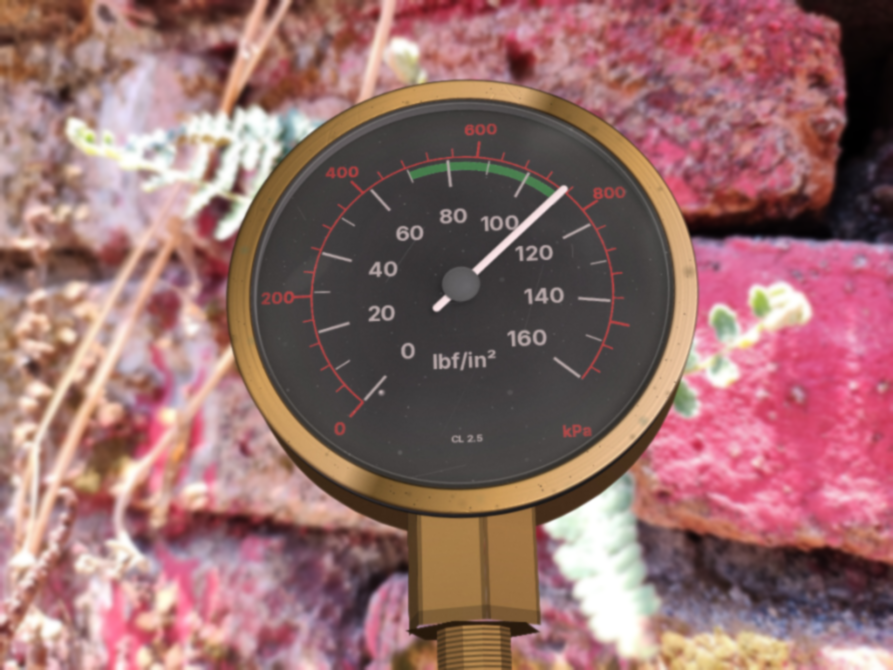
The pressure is 110; psi
